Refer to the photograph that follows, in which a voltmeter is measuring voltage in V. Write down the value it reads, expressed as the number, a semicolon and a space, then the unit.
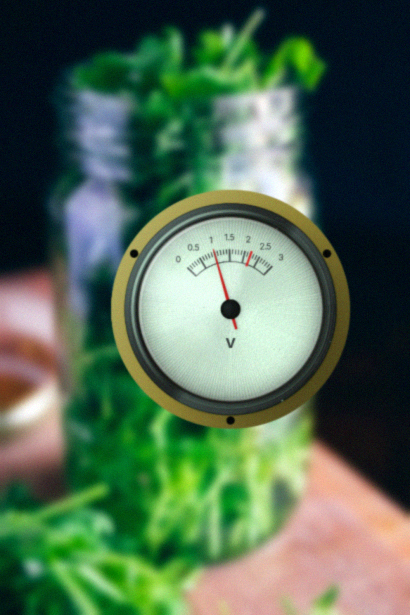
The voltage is 1; V
